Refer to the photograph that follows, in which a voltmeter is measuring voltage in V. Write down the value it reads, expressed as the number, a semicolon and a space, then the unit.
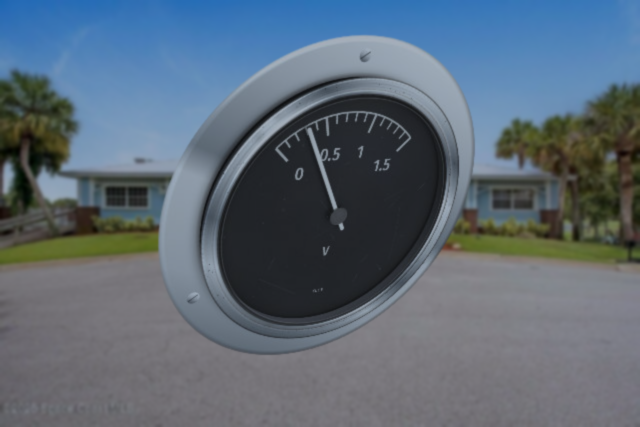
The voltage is 0.3; V
